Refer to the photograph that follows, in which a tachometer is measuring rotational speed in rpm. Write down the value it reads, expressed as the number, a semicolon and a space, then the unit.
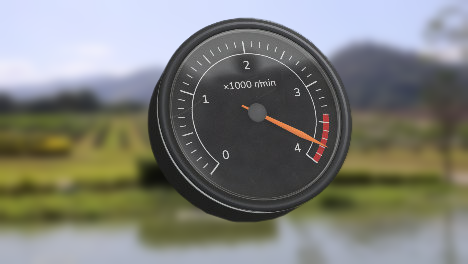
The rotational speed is 3800; rpm
